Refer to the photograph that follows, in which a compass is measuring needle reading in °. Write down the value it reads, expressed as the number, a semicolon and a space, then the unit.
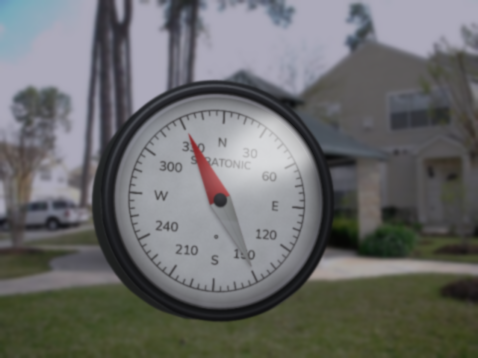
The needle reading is 330; °
